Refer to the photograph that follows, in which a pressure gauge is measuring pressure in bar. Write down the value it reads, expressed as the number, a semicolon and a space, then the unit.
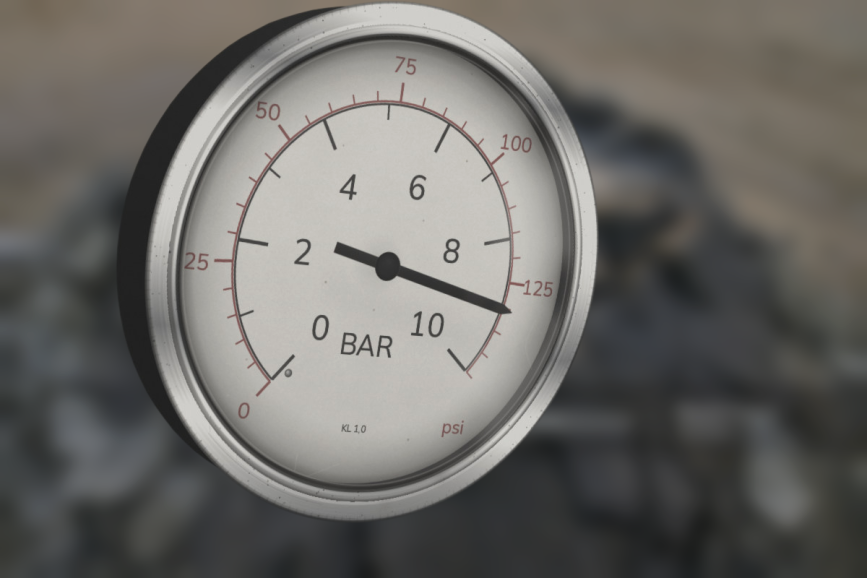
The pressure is 9; bar
